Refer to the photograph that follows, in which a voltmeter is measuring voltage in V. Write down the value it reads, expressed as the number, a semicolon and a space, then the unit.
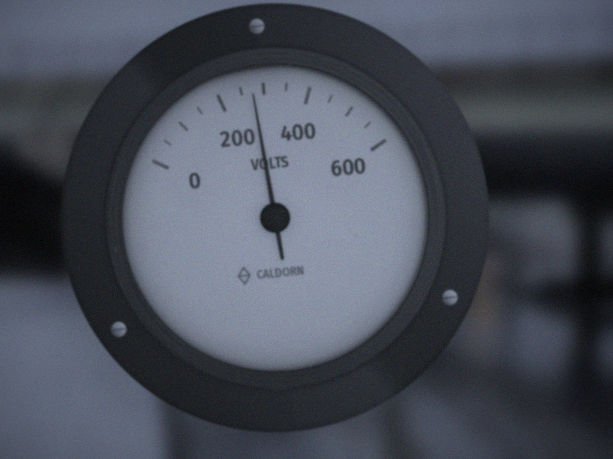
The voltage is 275; V
